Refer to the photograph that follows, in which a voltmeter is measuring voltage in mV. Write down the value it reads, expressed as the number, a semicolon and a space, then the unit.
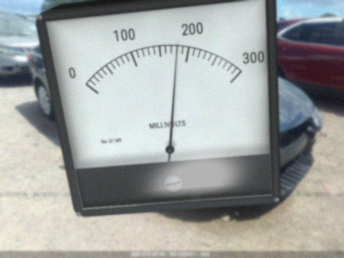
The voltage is 180; mV
